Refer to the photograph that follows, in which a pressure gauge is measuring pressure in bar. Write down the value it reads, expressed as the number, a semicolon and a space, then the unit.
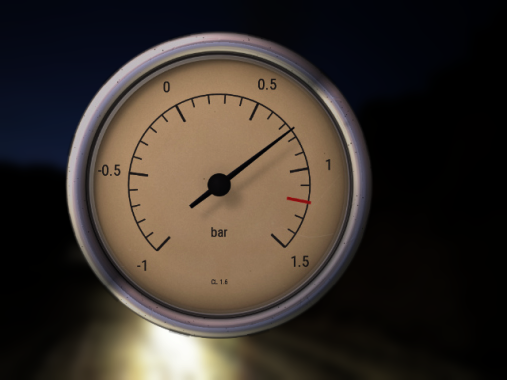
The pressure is 0.75; bar
